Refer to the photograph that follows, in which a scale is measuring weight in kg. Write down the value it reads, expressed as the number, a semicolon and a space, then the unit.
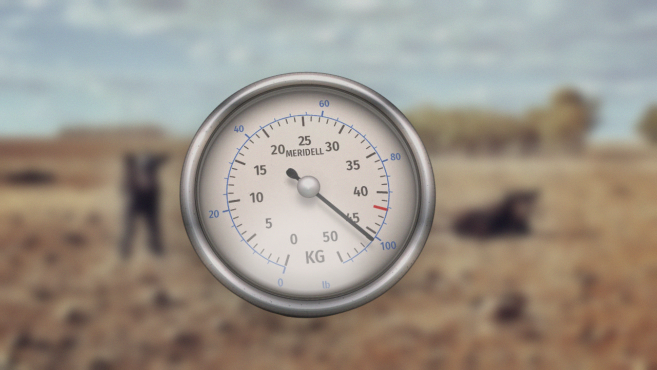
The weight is 46; kg
